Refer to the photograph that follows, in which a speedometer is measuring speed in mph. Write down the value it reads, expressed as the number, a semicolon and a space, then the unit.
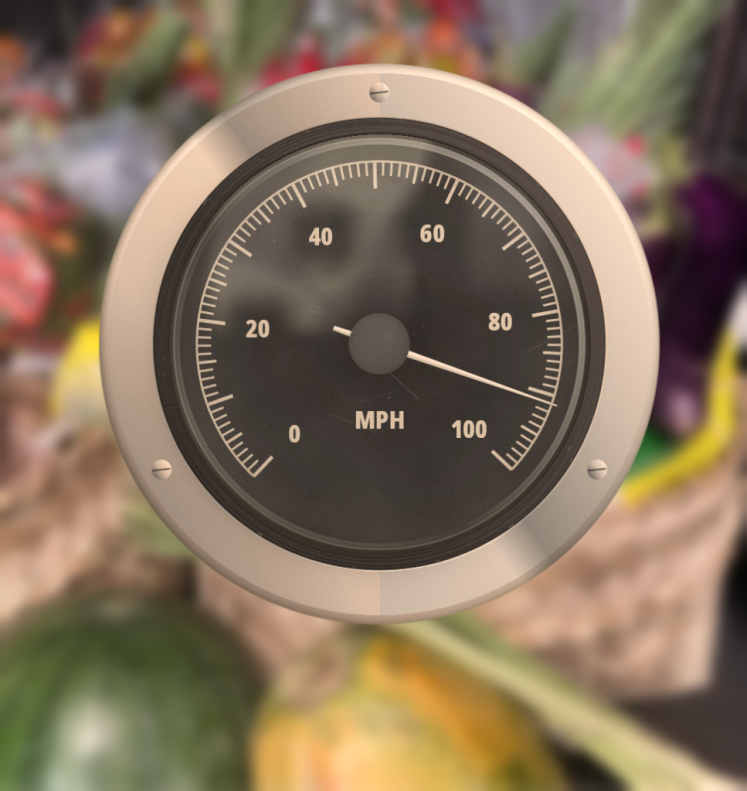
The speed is 91; mph
